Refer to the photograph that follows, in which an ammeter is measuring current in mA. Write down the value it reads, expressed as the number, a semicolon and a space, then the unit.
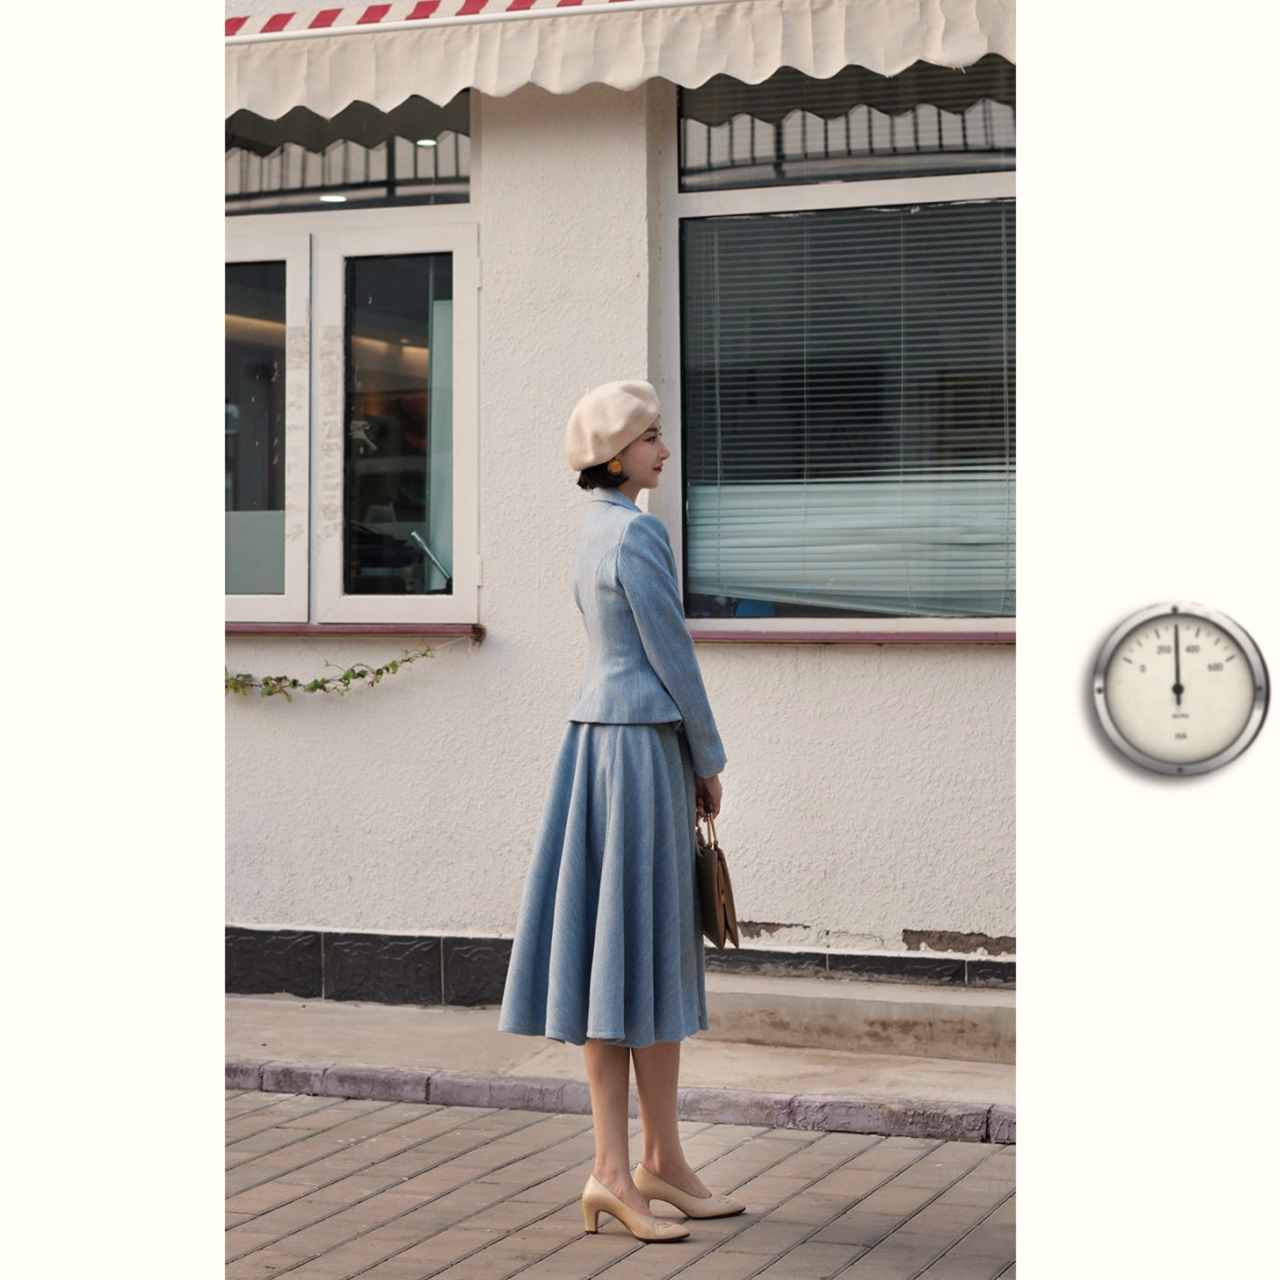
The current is 300; mA
